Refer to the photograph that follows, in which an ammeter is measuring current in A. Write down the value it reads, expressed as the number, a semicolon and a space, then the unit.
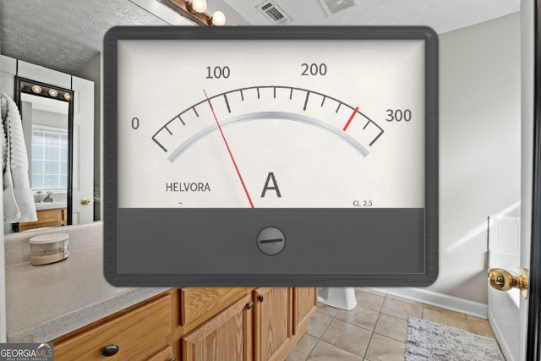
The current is 80; A
